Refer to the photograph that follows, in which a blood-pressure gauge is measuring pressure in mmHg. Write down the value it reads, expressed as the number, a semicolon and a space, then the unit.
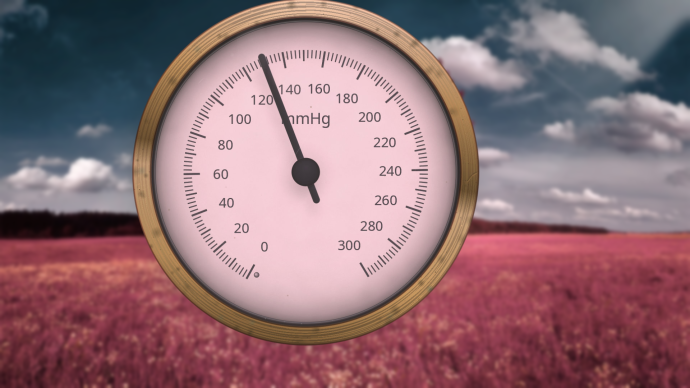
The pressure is 130; mmHg
